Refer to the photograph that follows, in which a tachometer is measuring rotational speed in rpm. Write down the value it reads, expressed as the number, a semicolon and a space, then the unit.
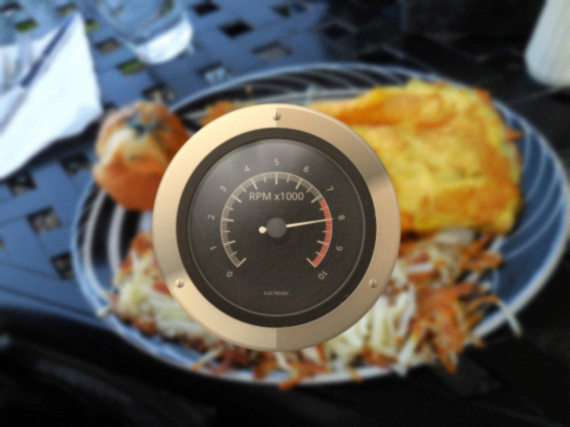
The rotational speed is 8000; rpm
